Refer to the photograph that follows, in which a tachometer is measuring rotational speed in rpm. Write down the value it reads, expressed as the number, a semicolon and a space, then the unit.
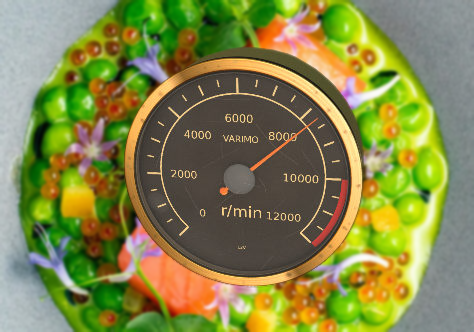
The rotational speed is 8250; rpm
